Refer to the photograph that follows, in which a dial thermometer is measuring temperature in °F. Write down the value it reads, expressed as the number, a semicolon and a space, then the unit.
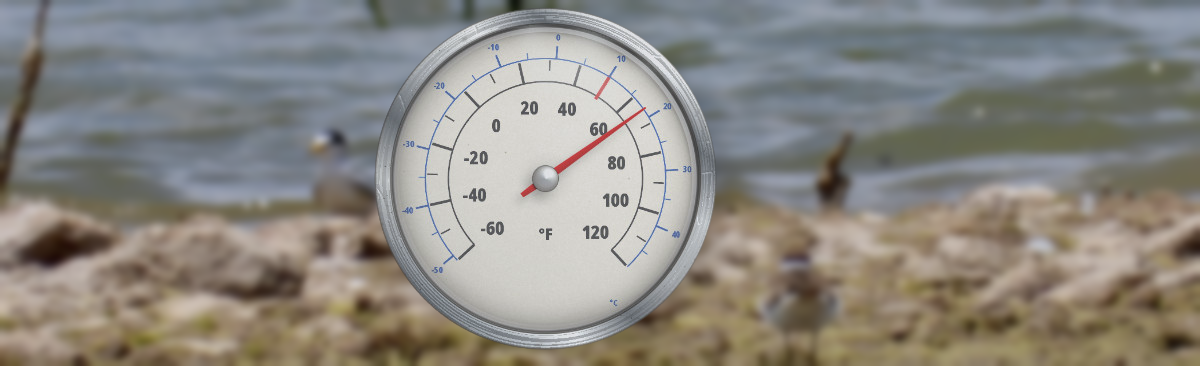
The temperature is 65; °F
